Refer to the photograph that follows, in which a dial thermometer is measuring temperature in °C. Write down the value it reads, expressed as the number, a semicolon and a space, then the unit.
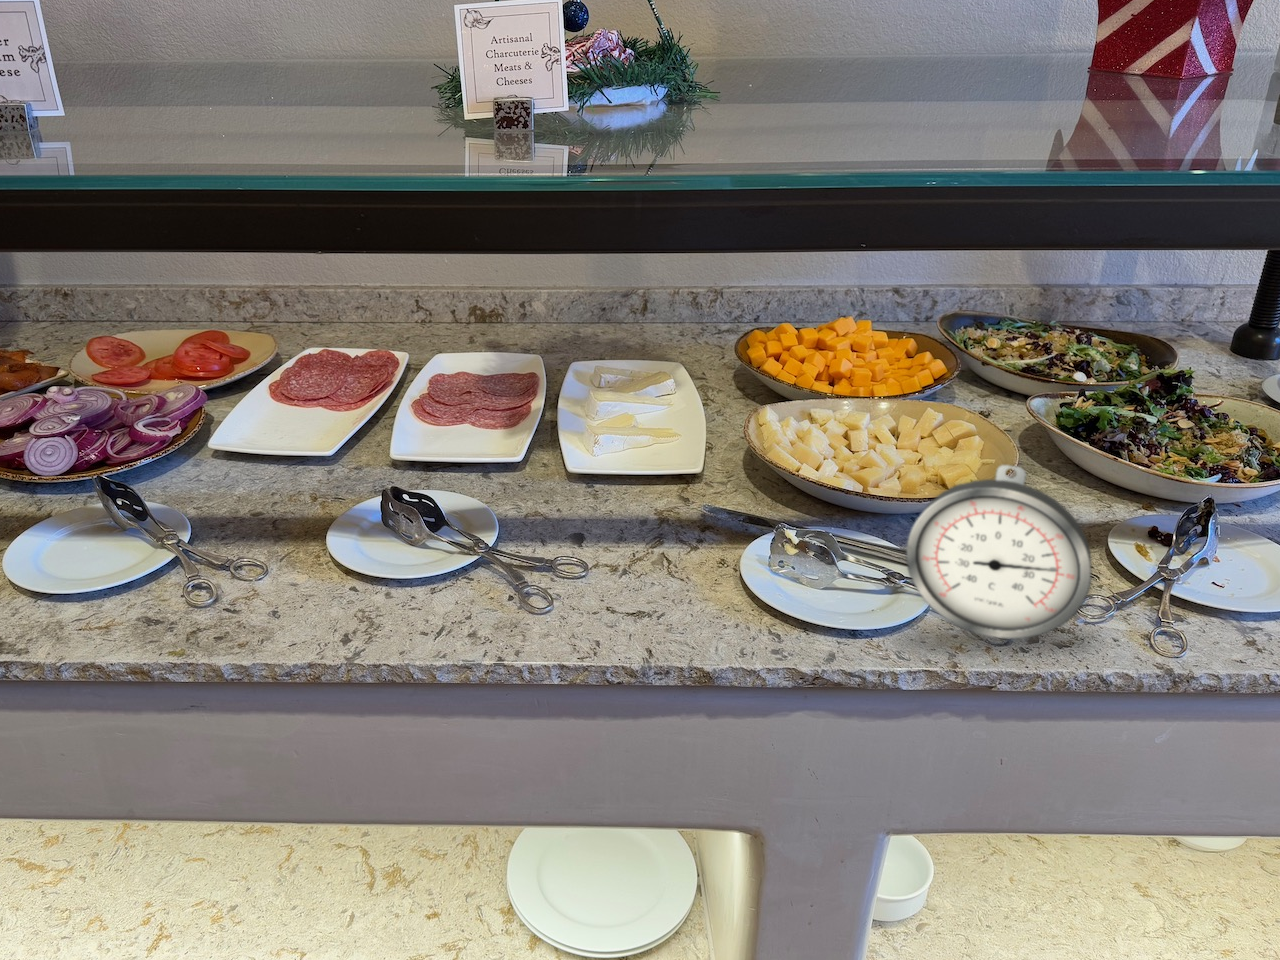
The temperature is 25; °C
